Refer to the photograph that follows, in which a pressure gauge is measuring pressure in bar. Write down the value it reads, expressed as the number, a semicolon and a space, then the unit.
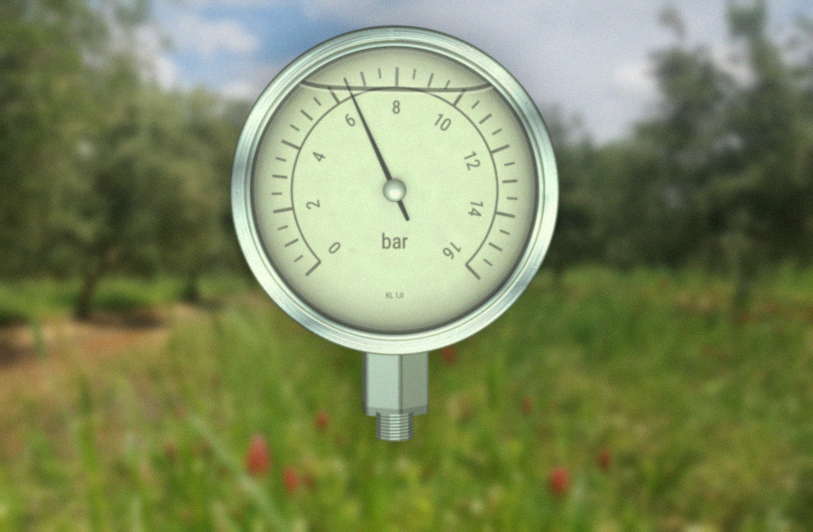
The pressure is 6.5; bar
